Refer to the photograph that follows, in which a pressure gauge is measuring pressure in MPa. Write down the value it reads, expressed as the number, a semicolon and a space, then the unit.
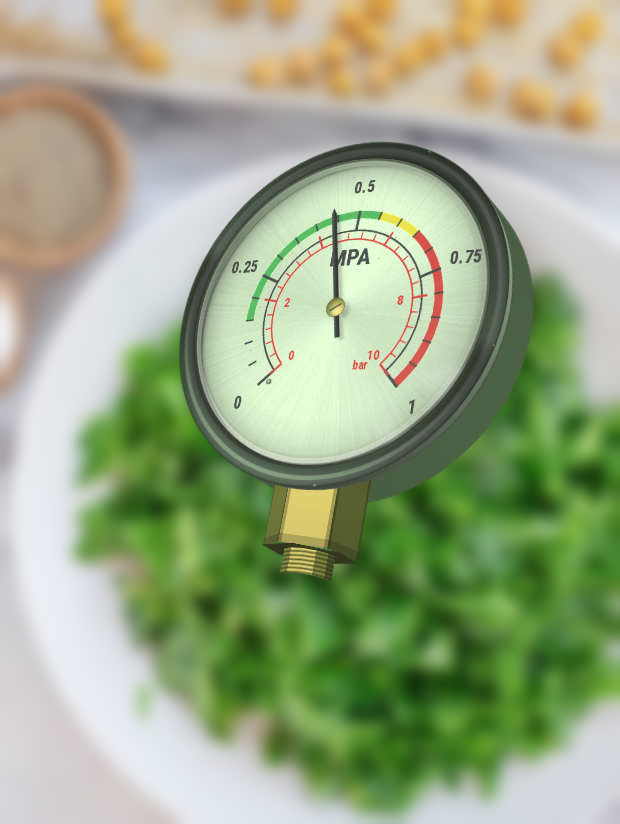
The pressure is 0.45; MPa
